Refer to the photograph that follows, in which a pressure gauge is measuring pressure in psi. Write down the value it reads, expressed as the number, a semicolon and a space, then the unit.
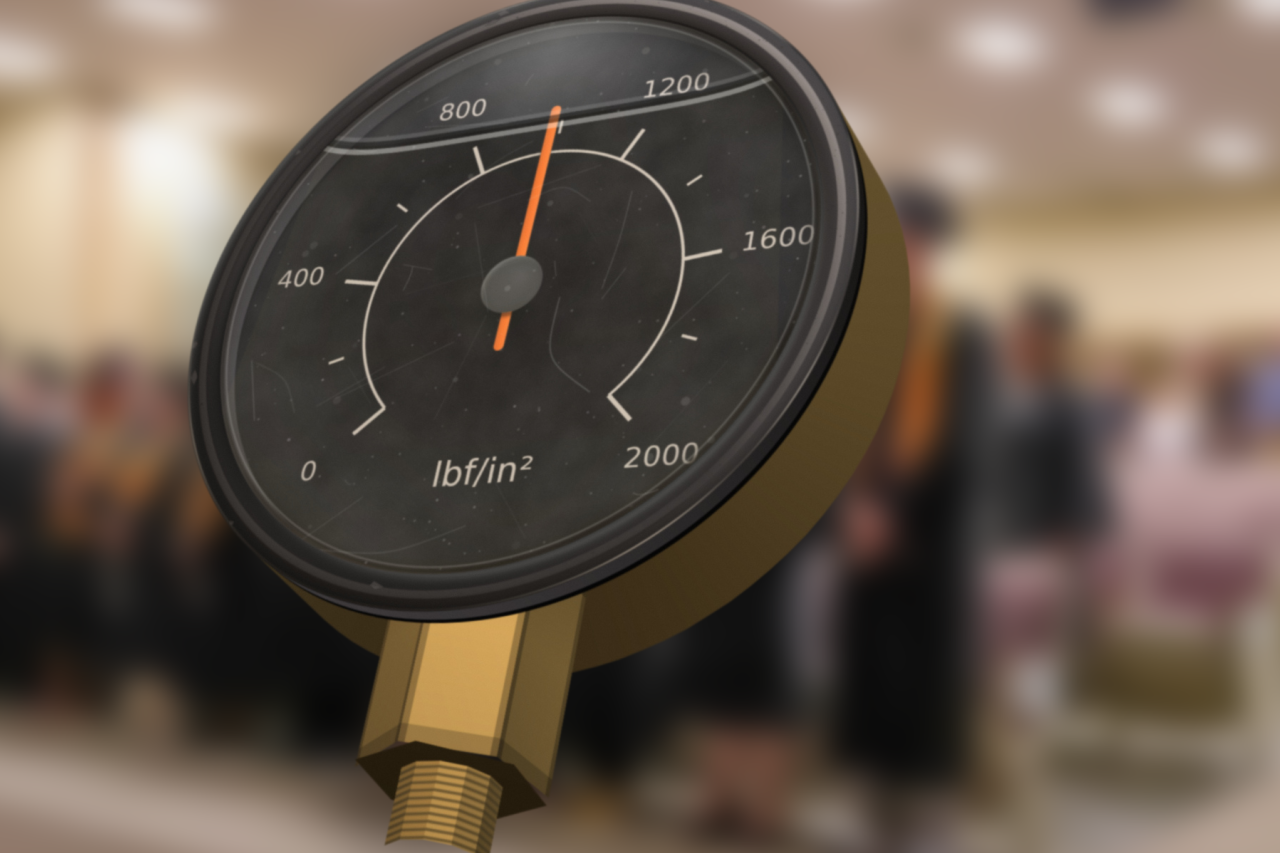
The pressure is 1000; psi
